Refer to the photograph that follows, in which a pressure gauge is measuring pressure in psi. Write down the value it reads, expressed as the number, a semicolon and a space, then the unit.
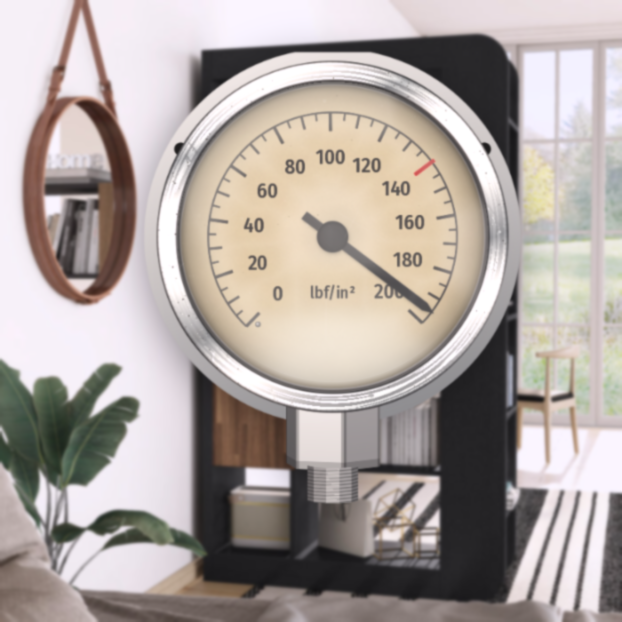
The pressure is 195; psi
